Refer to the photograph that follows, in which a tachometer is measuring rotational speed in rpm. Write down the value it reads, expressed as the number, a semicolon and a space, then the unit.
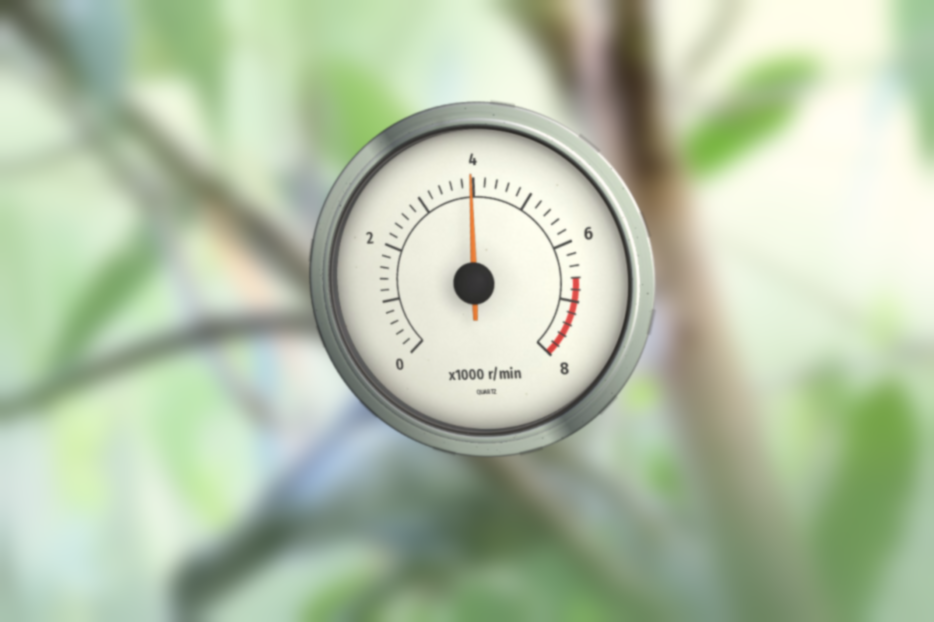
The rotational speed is 4000; rpm
